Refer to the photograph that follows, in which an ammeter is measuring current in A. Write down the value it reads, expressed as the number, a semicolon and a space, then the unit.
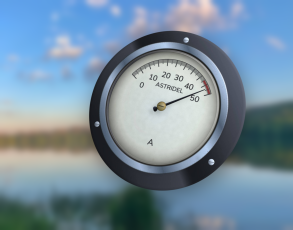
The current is 47.5; A
